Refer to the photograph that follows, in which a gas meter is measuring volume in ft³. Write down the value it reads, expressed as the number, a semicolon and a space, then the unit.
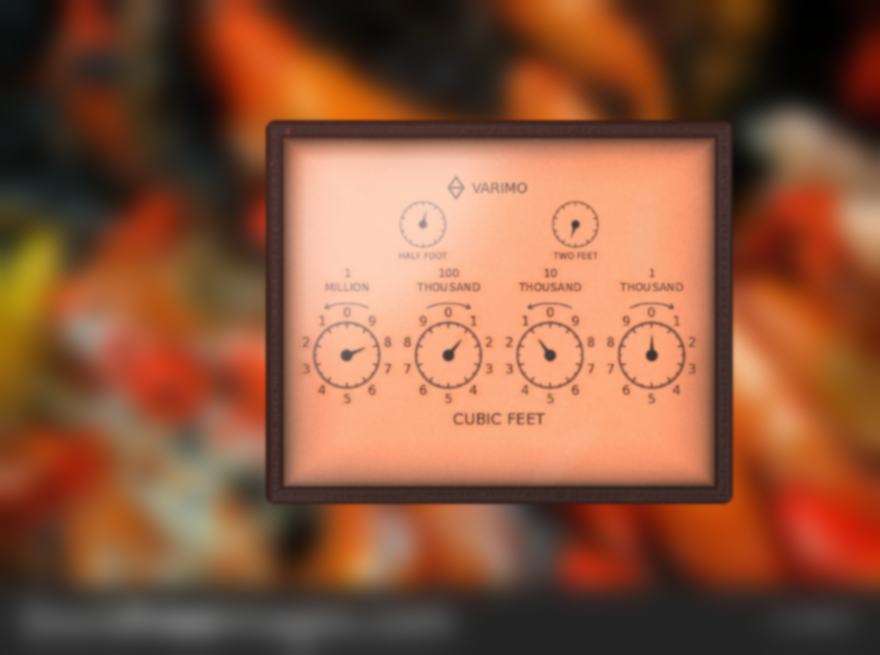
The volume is 811000; ft³
